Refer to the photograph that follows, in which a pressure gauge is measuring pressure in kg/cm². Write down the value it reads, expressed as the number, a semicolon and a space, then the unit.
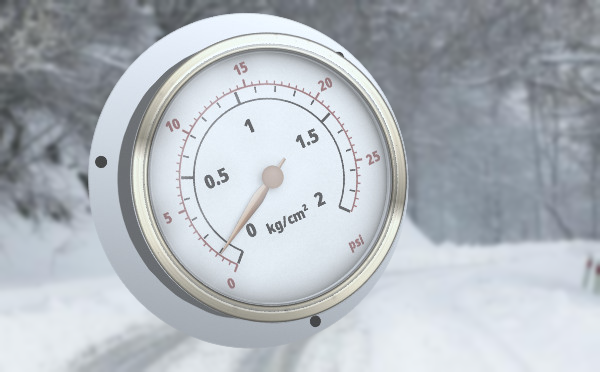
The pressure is 0.1; kg/cm²
